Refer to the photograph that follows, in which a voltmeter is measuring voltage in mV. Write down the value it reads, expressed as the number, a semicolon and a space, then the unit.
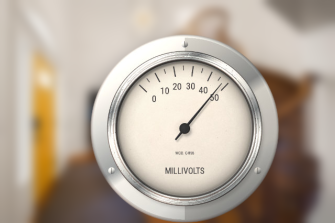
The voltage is 47.5; mV
